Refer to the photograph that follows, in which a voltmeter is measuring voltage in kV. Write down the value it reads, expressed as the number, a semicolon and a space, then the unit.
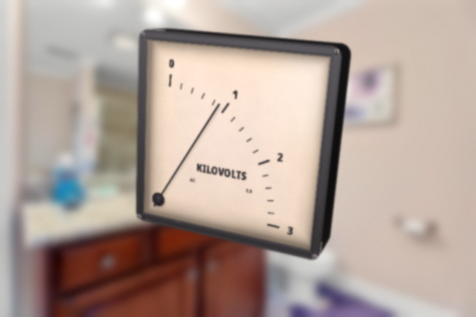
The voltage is 0.9; kV
